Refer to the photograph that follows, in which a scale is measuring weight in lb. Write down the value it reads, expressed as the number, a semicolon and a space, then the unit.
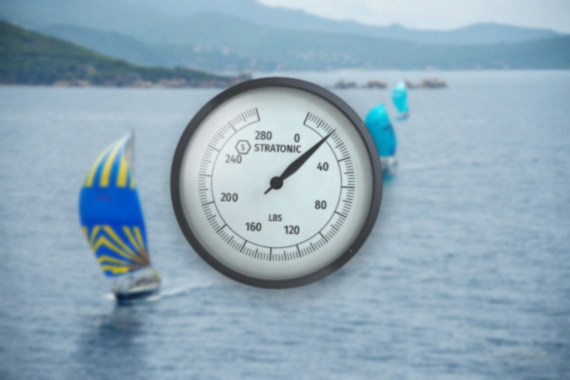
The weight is 20; lb
